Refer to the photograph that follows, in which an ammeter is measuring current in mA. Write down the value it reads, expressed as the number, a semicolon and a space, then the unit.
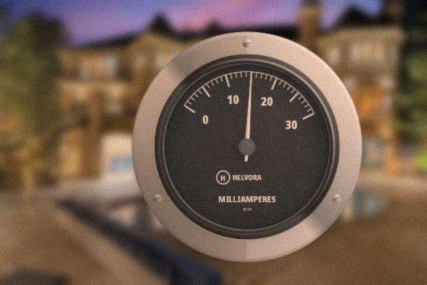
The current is 15; mA
